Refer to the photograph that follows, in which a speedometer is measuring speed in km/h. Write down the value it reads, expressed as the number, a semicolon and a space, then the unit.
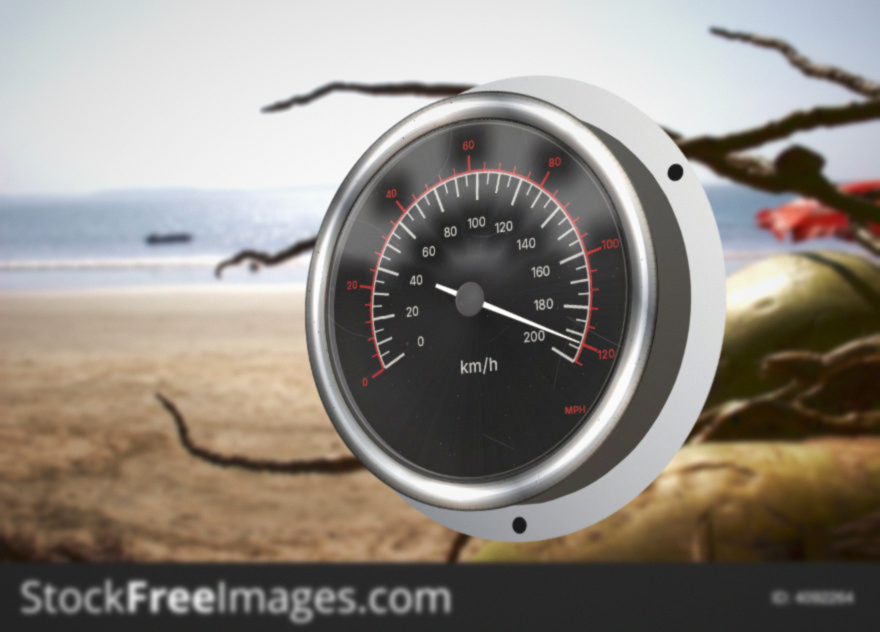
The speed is 192.5; km/h
